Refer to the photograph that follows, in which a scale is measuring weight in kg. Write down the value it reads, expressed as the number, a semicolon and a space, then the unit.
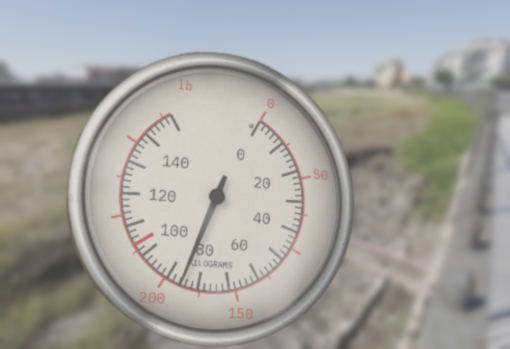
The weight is 86; kg
